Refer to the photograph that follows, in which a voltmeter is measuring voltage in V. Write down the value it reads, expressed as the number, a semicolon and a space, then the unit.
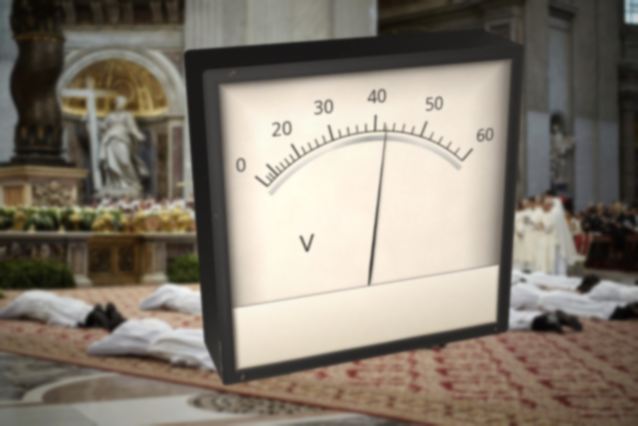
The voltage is 42; V
